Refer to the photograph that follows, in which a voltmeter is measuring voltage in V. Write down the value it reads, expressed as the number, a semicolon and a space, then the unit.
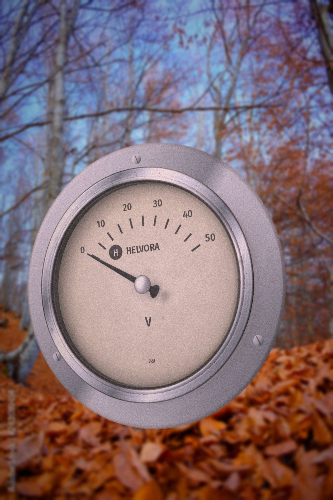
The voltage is 0; V
